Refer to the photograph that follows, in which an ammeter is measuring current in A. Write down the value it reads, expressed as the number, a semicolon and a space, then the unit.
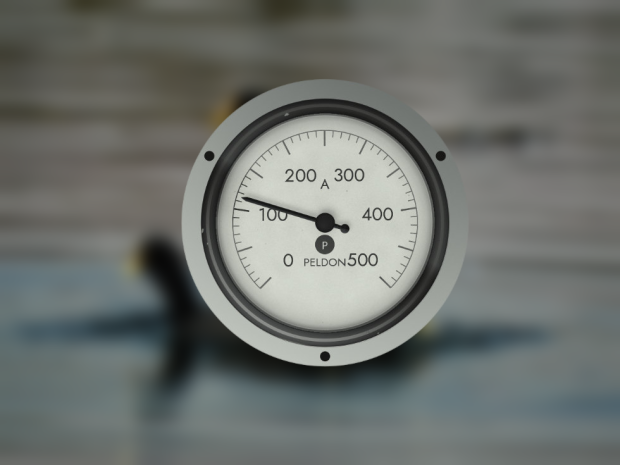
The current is 115; A
